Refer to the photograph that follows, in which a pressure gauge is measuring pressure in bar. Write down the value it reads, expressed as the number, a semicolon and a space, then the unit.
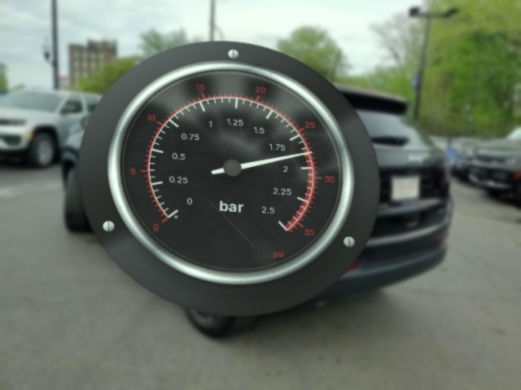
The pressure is 1.9; bar
